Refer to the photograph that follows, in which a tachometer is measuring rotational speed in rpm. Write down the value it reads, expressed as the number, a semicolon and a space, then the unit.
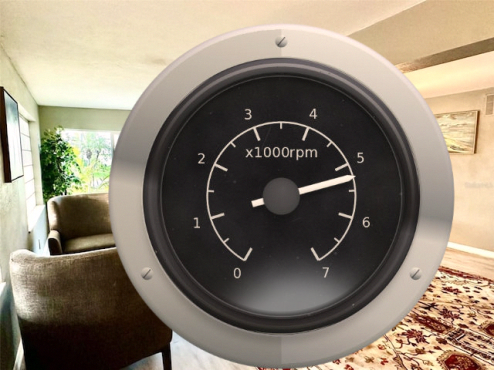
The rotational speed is 5250; rpm
